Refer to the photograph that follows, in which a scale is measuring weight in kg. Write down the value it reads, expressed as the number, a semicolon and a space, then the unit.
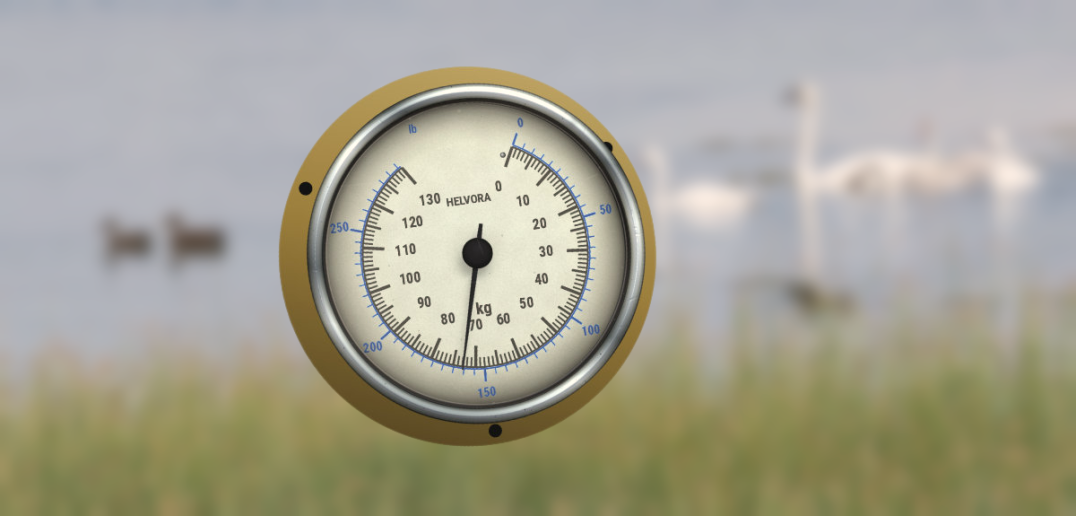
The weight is 73; kg
